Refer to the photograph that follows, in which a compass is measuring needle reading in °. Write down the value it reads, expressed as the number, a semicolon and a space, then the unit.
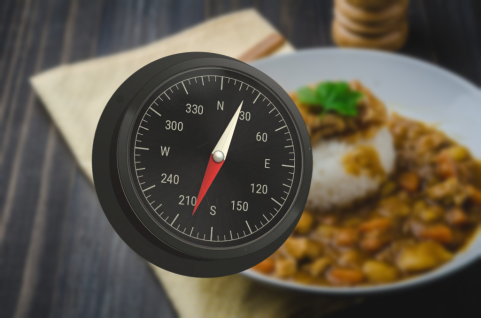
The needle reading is 200; °
